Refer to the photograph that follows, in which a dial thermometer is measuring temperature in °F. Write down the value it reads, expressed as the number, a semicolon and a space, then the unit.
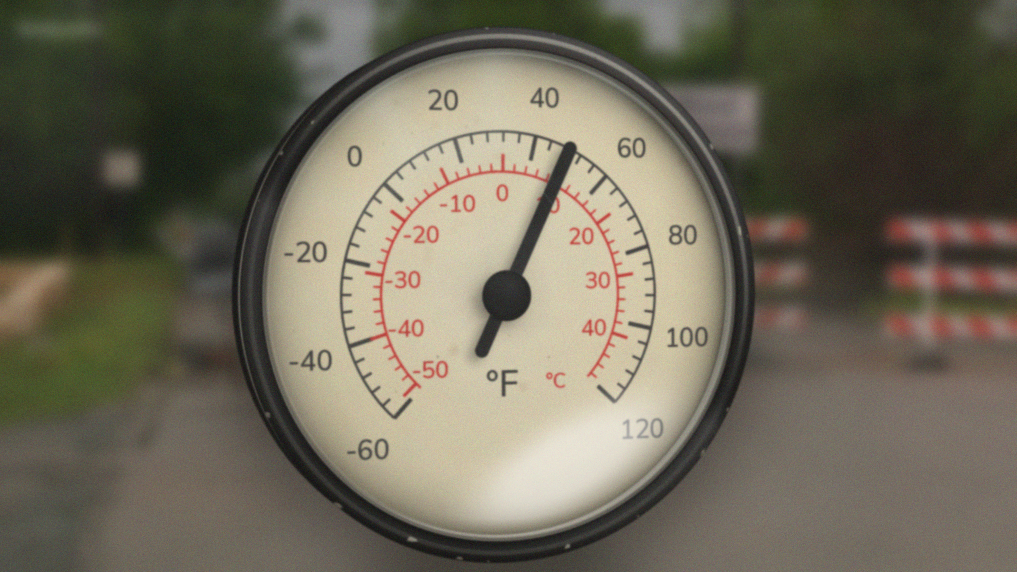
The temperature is 48; °F
